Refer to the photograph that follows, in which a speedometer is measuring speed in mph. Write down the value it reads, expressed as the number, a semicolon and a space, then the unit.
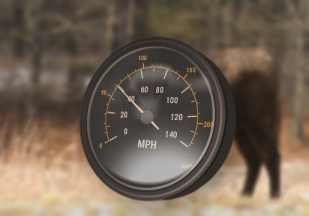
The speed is 40; mph
